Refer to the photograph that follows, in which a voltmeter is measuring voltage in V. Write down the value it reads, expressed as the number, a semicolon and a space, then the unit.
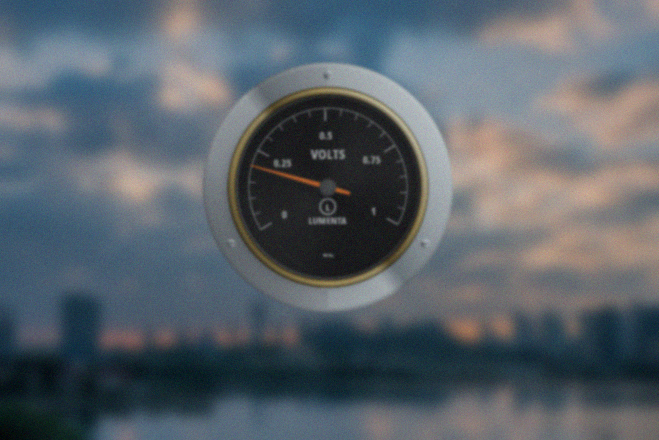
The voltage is 0.2; V
